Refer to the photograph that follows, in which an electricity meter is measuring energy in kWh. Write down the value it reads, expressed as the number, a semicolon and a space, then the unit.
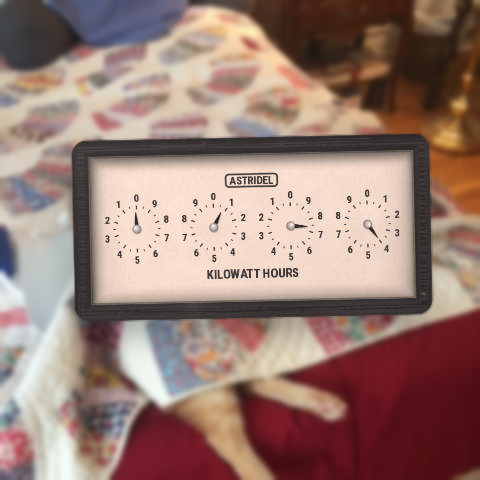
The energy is 74; kWh
